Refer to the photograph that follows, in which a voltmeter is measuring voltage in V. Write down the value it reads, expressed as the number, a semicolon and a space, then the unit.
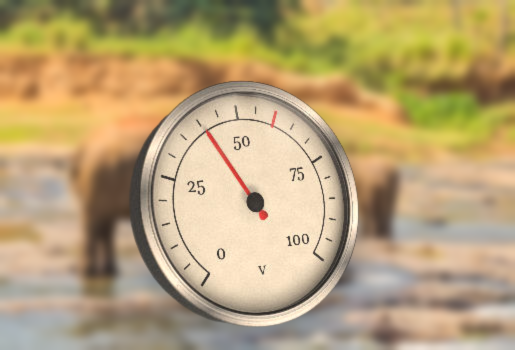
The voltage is 40; V
